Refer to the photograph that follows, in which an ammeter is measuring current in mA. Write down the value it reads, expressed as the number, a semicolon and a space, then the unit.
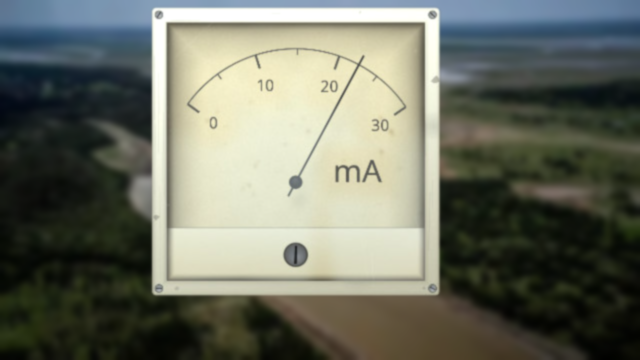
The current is 22.5; mA
